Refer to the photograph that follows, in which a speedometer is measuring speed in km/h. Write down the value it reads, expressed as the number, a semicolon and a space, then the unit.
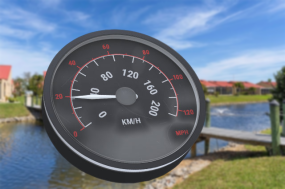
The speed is 30; km/h
